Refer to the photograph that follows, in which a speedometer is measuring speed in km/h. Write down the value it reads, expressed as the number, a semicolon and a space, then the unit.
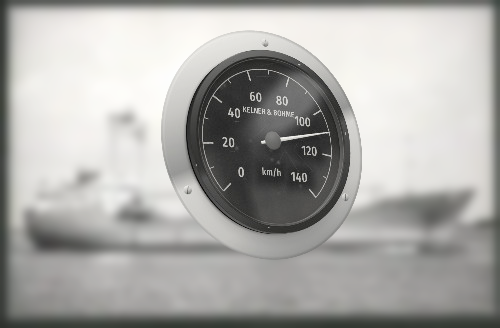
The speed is 110; km/h
